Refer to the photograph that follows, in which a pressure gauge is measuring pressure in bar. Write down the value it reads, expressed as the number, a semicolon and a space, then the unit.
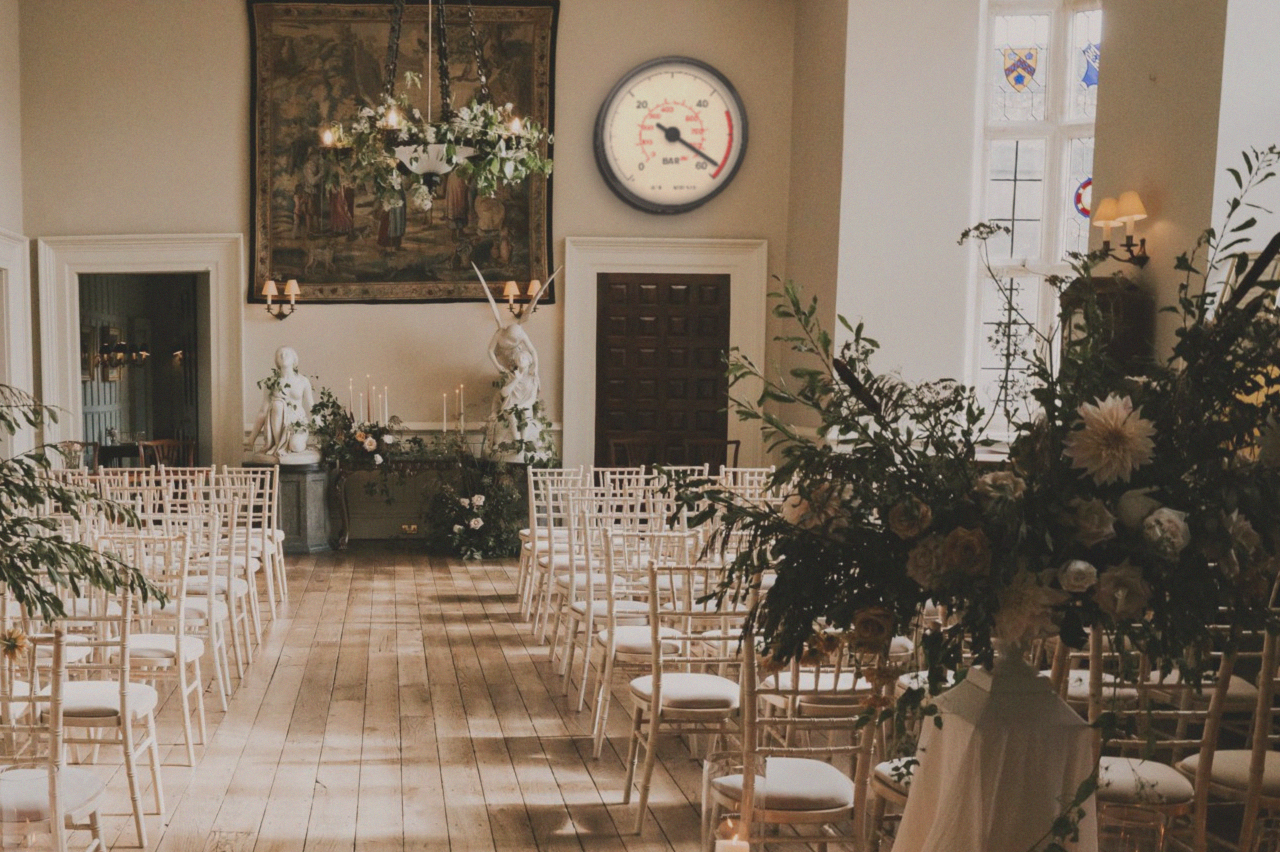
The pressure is 57.5; bar
